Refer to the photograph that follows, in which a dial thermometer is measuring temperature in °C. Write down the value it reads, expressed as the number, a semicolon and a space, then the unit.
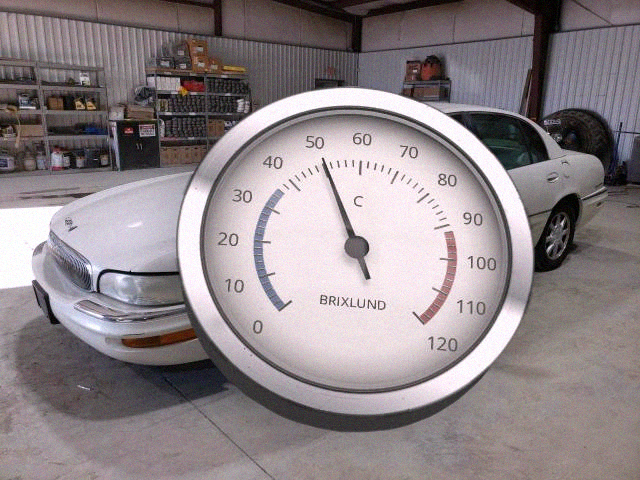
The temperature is 50; °C
